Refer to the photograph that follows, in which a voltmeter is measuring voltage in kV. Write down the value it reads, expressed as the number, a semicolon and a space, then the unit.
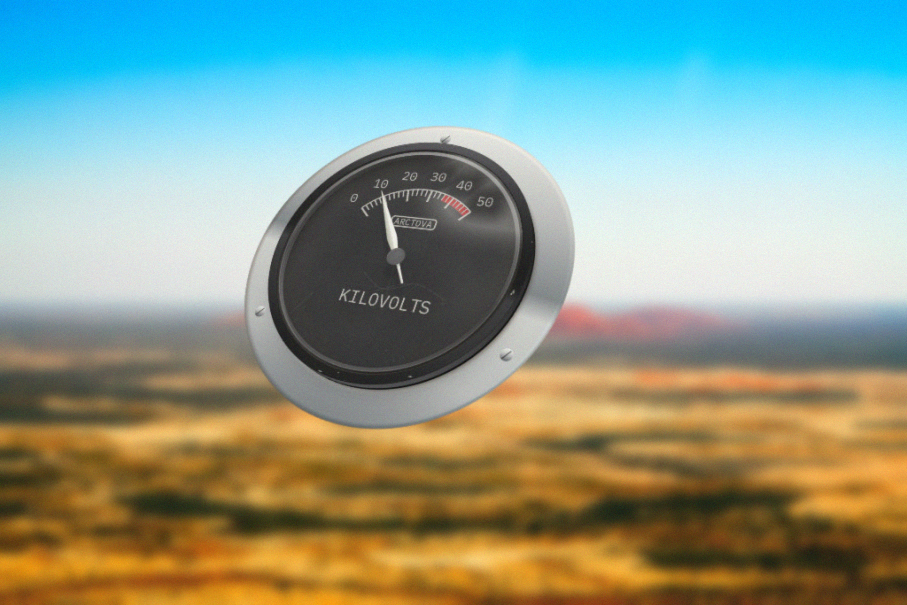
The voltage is 10; kV
